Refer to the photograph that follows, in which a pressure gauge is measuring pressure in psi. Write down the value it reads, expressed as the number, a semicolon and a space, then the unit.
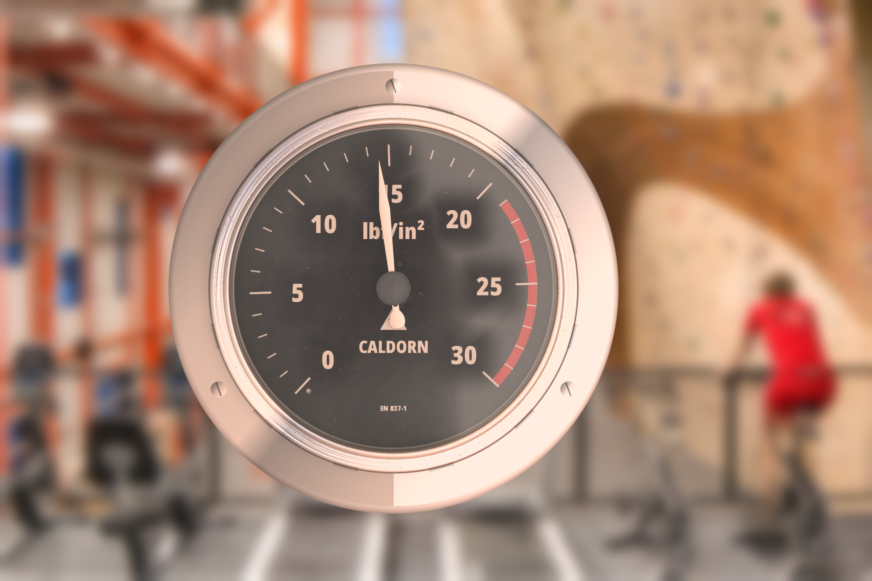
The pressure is 14.5; psi
